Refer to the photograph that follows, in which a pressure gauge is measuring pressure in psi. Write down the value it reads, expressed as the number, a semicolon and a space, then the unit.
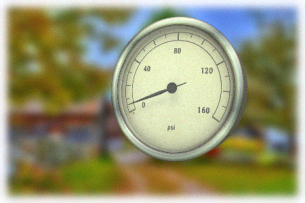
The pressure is 5; psi
